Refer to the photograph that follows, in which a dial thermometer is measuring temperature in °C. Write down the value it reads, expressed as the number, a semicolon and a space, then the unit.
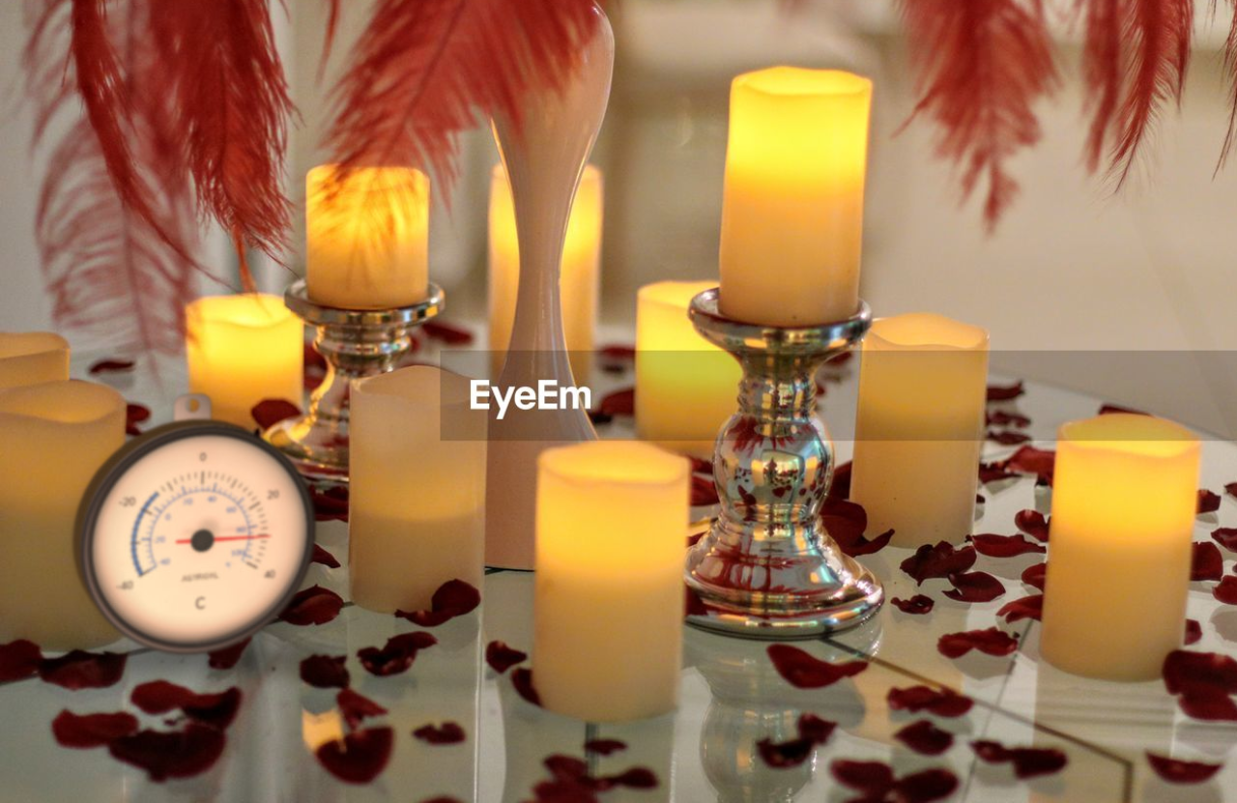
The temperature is 30; °C
